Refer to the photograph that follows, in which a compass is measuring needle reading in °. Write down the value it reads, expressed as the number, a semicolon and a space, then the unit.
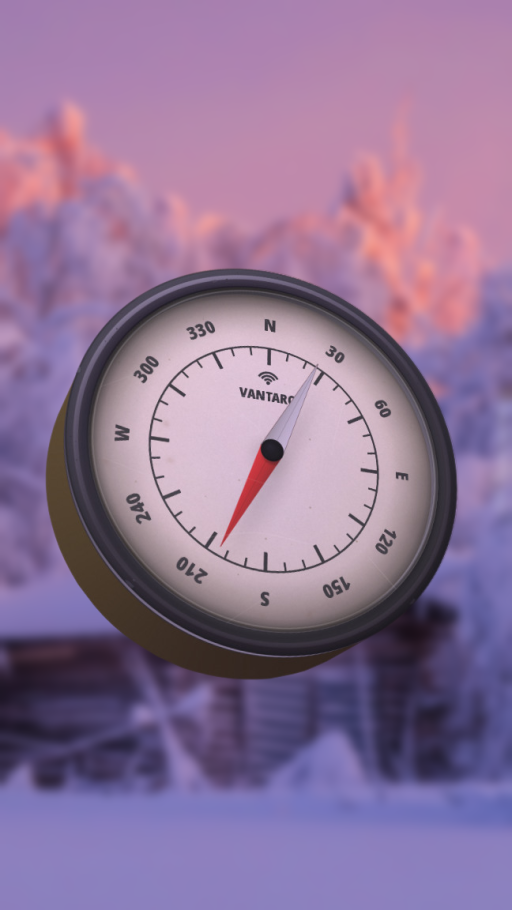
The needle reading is 205; °
